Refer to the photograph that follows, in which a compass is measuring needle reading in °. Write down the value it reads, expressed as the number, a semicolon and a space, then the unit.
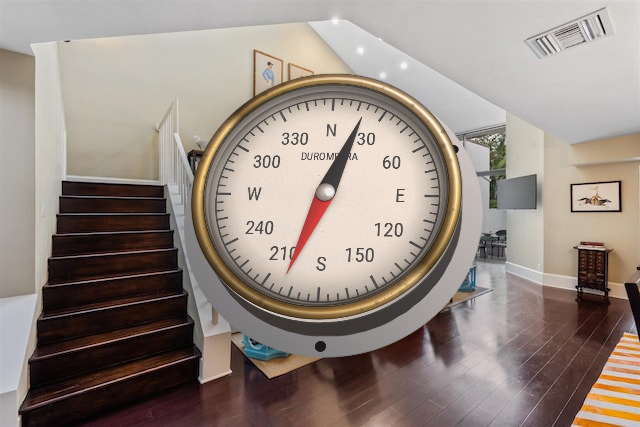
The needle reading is 200; °
